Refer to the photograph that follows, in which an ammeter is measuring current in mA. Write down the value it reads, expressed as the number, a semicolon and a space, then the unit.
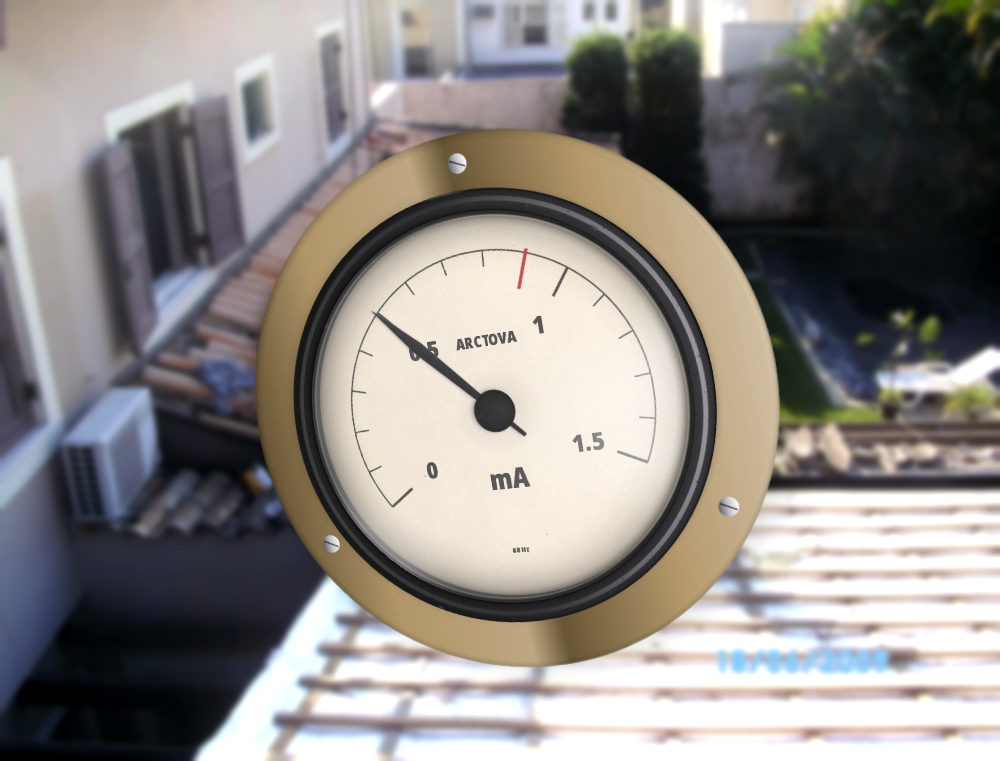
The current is 0.5; mA
